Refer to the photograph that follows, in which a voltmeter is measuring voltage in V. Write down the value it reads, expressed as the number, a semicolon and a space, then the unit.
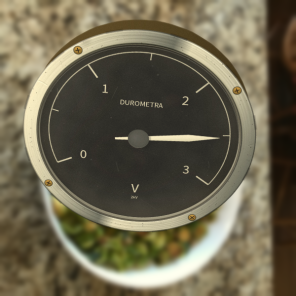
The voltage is 2.5; V
